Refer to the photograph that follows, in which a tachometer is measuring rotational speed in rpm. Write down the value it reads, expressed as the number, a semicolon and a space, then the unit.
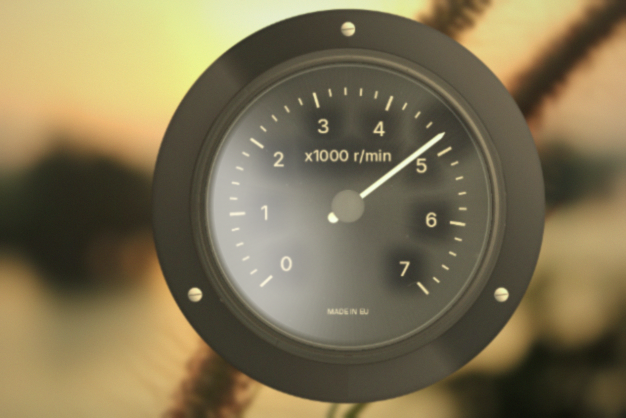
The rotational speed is 4800; rpm
